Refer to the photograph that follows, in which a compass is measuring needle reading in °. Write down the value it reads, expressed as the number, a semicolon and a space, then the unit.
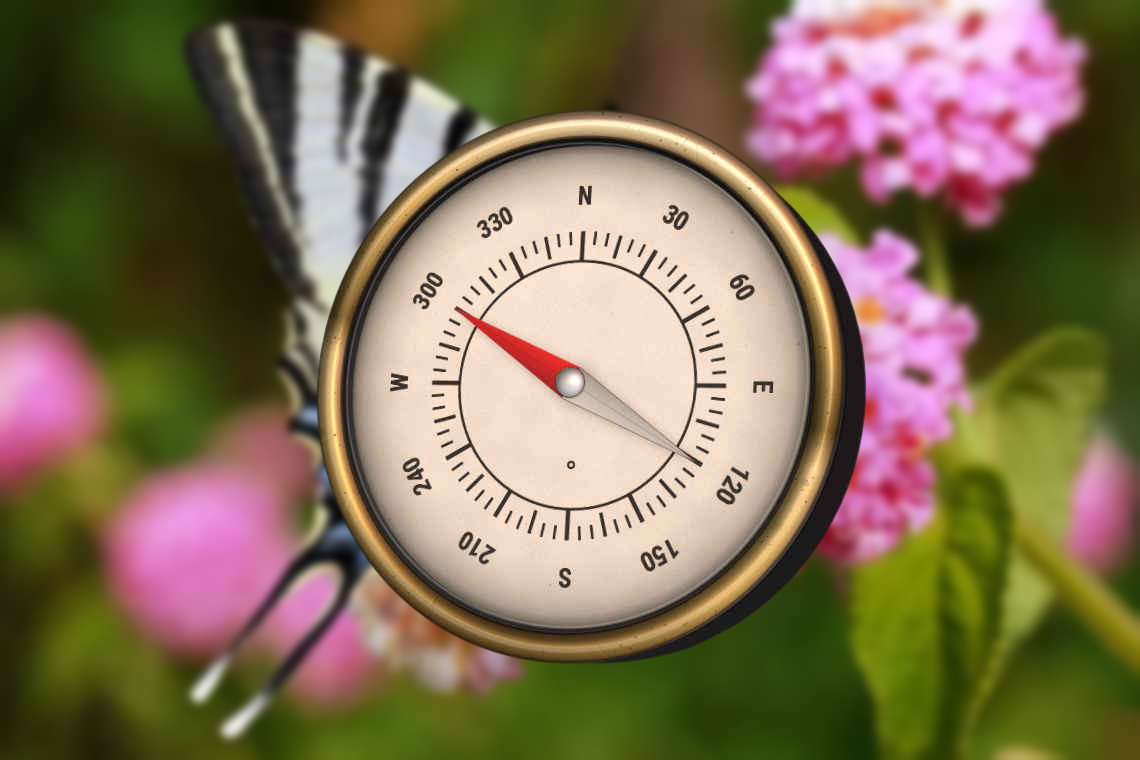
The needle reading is 300; °
